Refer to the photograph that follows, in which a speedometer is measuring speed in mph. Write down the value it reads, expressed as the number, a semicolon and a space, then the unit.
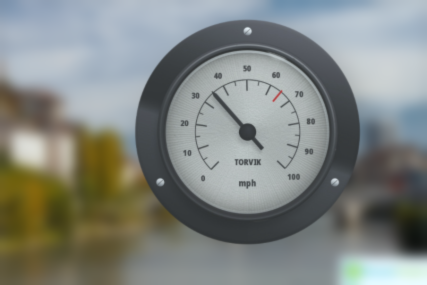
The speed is 35; mph
